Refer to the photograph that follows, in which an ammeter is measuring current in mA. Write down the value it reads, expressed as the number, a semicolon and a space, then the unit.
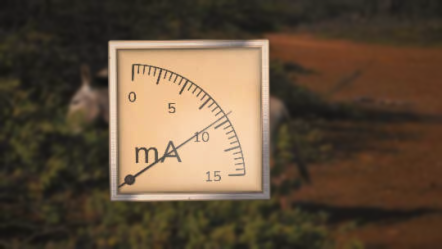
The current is 9.5; mA
